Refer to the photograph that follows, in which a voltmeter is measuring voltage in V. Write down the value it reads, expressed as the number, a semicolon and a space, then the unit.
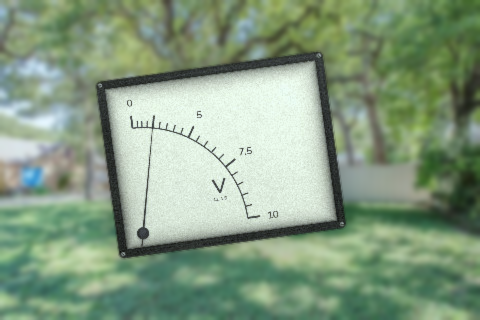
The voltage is 2.5; V
